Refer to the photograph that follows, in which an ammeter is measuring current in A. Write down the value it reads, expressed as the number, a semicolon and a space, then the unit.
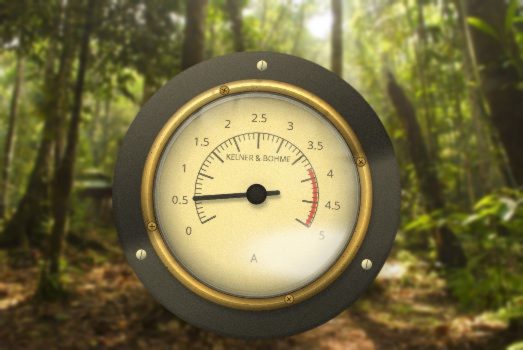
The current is 0.5; A
